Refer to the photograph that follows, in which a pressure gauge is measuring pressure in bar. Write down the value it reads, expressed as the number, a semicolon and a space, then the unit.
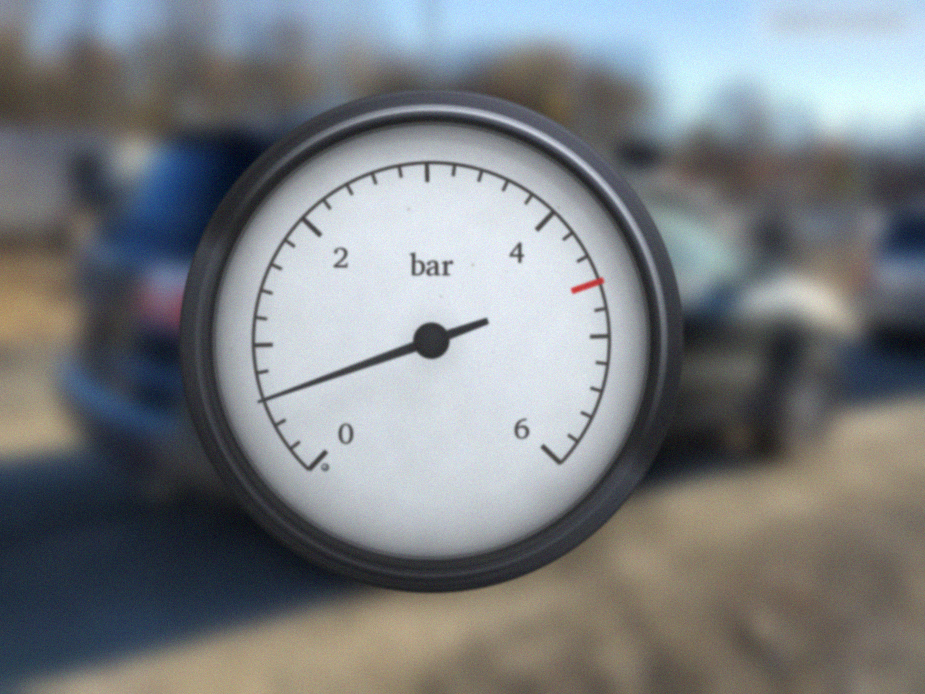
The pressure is 0.6; bar
